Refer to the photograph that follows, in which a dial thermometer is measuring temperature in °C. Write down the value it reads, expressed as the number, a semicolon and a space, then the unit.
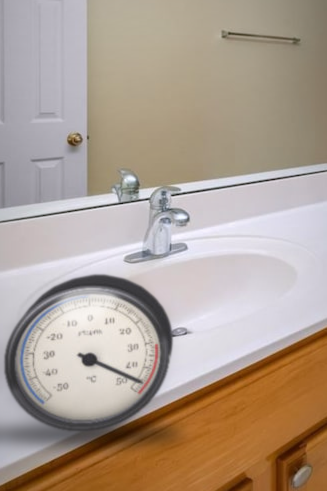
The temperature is 45; °C
